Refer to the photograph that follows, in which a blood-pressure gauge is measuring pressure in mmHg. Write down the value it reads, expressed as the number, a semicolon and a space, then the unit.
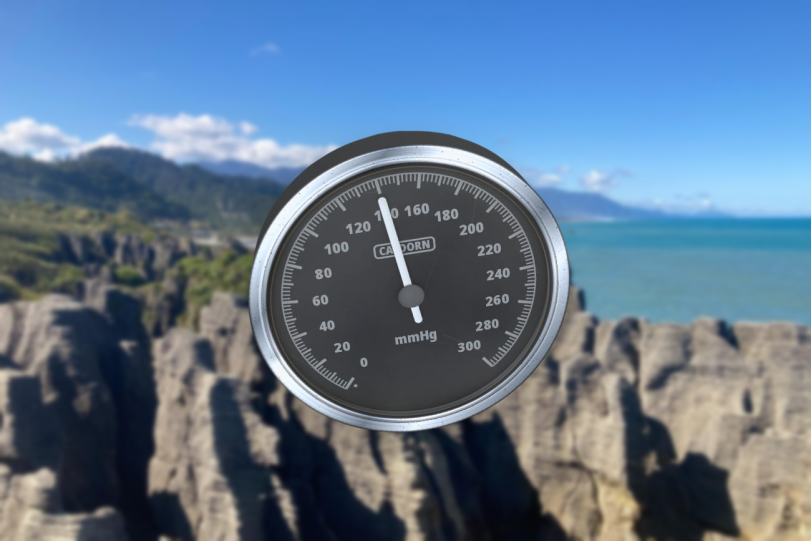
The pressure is 140; mmHg
